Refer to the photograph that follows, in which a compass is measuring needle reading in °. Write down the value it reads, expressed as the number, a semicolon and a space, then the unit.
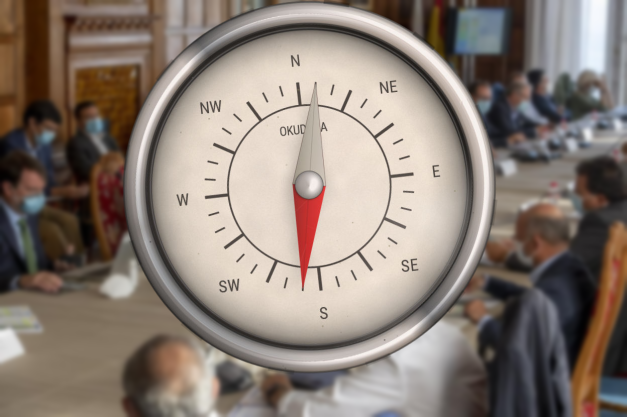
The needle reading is 190; °
